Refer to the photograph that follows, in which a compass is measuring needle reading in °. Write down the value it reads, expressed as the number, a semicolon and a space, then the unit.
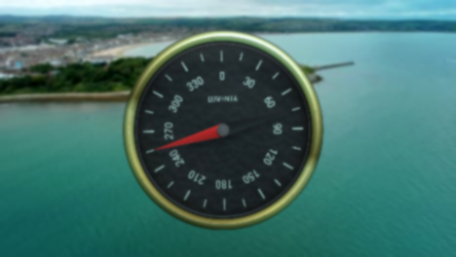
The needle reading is 255; °
